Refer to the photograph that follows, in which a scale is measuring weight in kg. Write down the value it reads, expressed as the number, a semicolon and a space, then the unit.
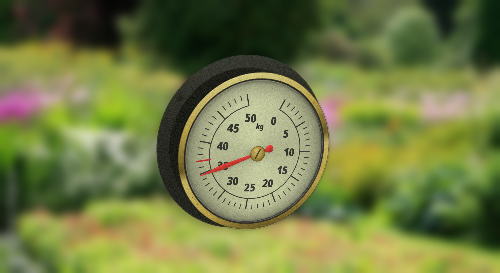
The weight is 35; kg
